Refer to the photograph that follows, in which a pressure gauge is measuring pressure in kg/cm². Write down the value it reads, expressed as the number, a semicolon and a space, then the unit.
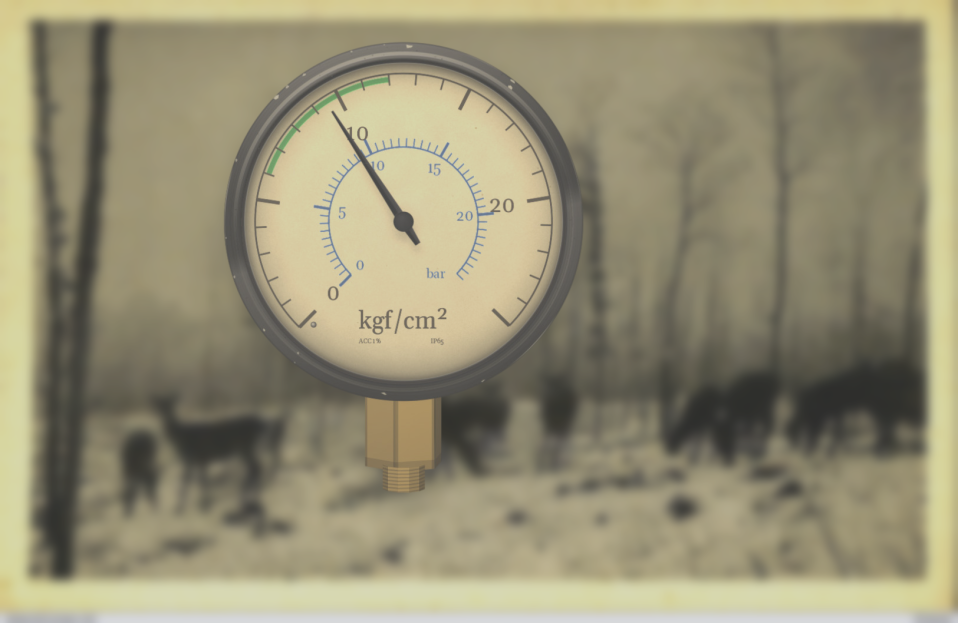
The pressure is 9.5; kg/cm²
